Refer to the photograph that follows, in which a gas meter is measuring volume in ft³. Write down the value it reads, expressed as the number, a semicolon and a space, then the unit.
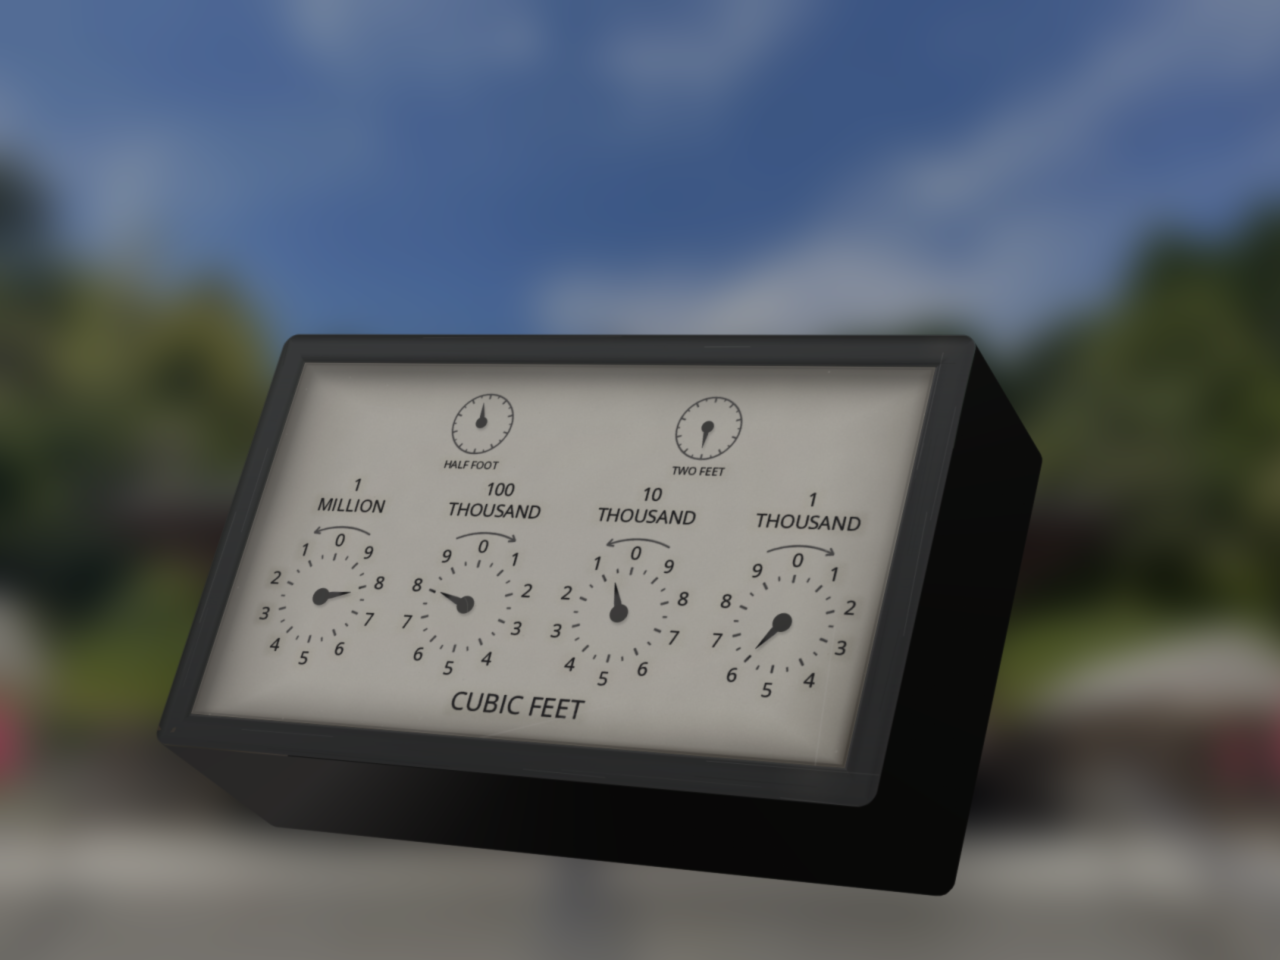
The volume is 780600; ft³
